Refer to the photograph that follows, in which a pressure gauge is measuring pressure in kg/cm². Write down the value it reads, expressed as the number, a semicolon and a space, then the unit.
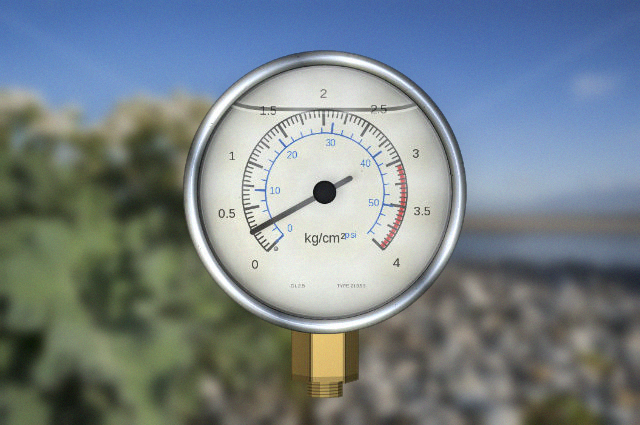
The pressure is 0.25; kg/cm²
